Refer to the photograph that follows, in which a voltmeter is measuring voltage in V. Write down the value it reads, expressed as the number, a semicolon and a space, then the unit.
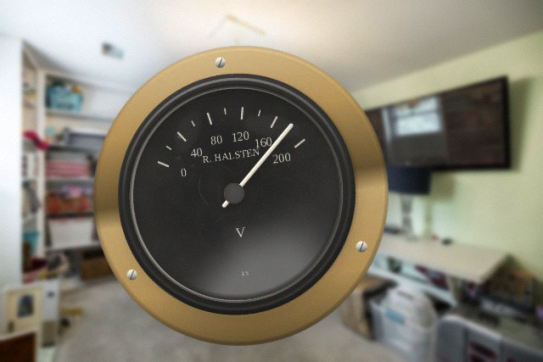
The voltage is 180; V
